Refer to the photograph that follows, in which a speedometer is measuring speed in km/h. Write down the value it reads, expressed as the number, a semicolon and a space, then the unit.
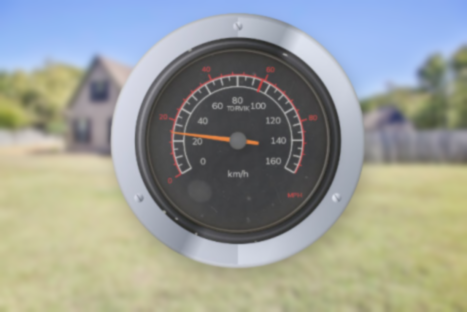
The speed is 25; km/h
